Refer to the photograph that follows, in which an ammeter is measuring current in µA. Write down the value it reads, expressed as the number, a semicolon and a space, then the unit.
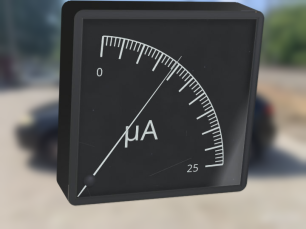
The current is 9.5; µA
